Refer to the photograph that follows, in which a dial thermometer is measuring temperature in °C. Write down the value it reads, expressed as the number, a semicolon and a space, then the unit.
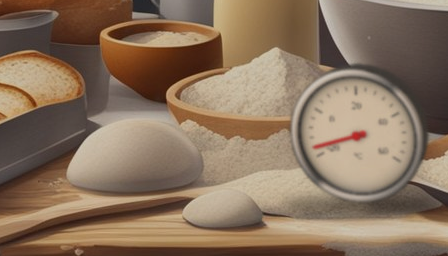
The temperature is -16; °C
